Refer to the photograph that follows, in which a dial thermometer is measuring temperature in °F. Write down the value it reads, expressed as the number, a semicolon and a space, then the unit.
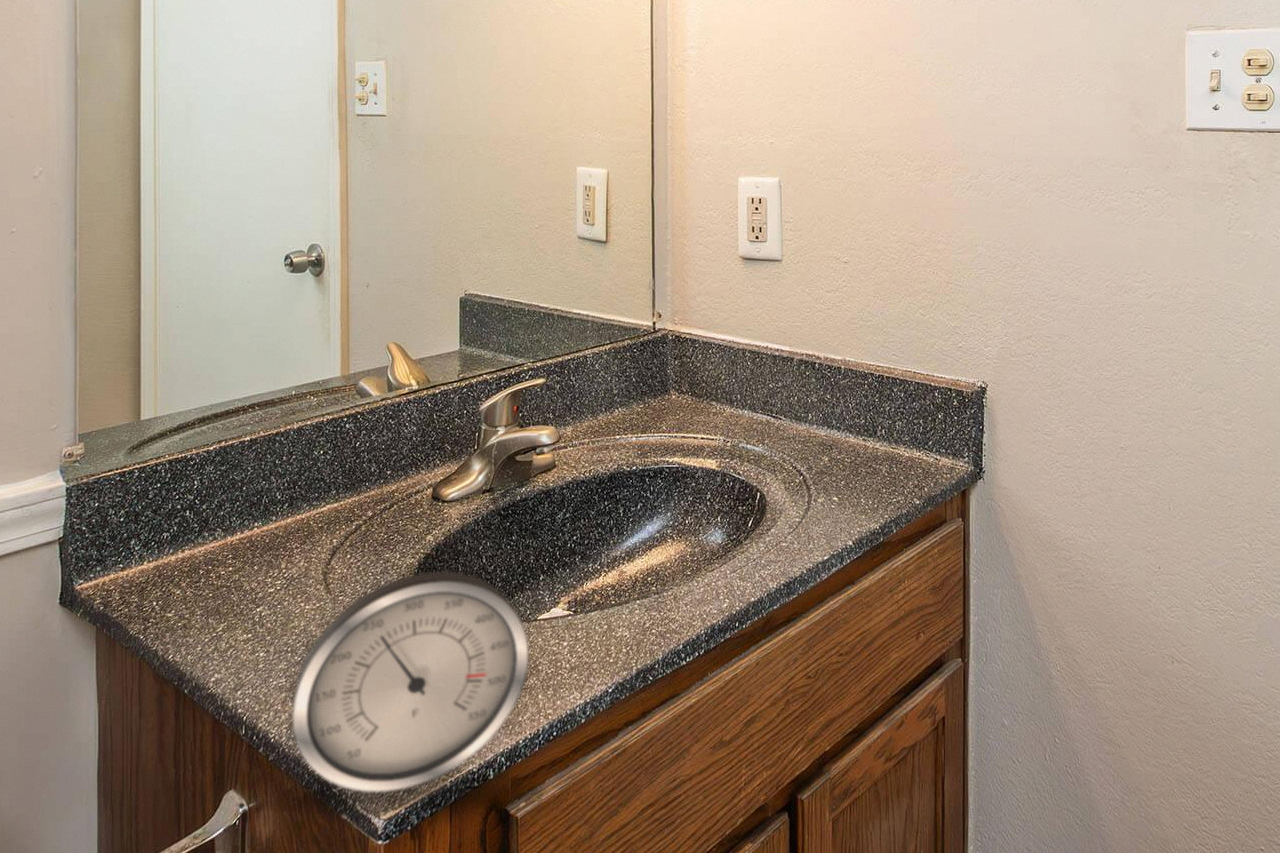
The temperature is 250; °F
